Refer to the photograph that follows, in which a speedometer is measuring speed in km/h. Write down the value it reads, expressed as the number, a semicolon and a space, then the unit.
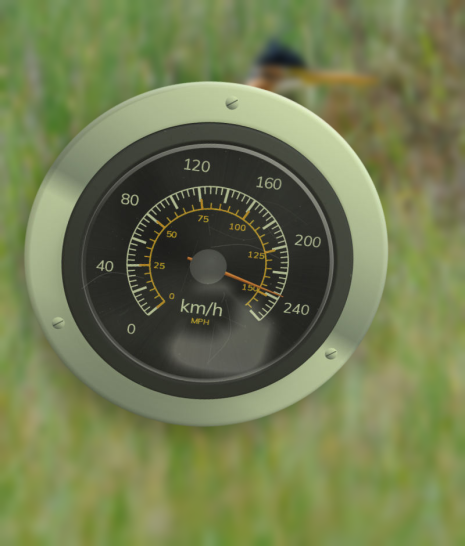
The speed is 236; km/h
